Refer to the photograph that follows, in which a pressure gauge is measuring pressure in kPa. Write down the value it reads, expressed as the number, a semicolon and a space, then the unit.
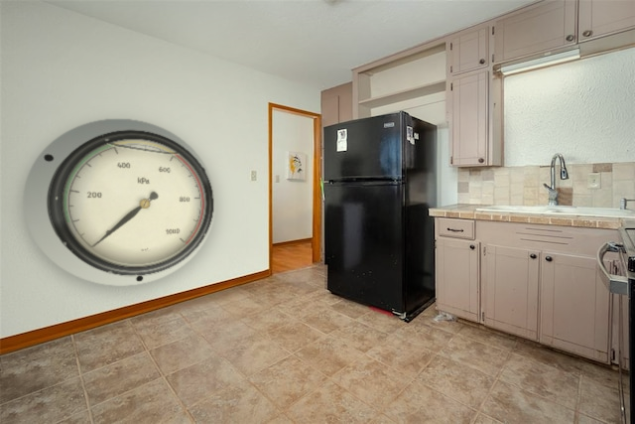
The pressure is 0; kPa
